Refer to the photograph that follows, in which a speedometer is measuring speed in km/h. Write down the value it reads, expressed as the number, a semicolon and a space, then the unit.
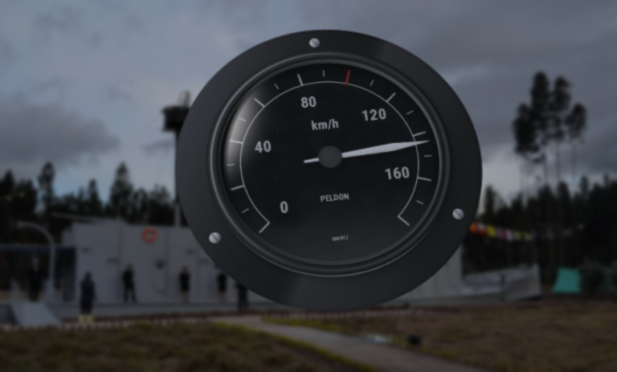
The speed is 145; km/h
